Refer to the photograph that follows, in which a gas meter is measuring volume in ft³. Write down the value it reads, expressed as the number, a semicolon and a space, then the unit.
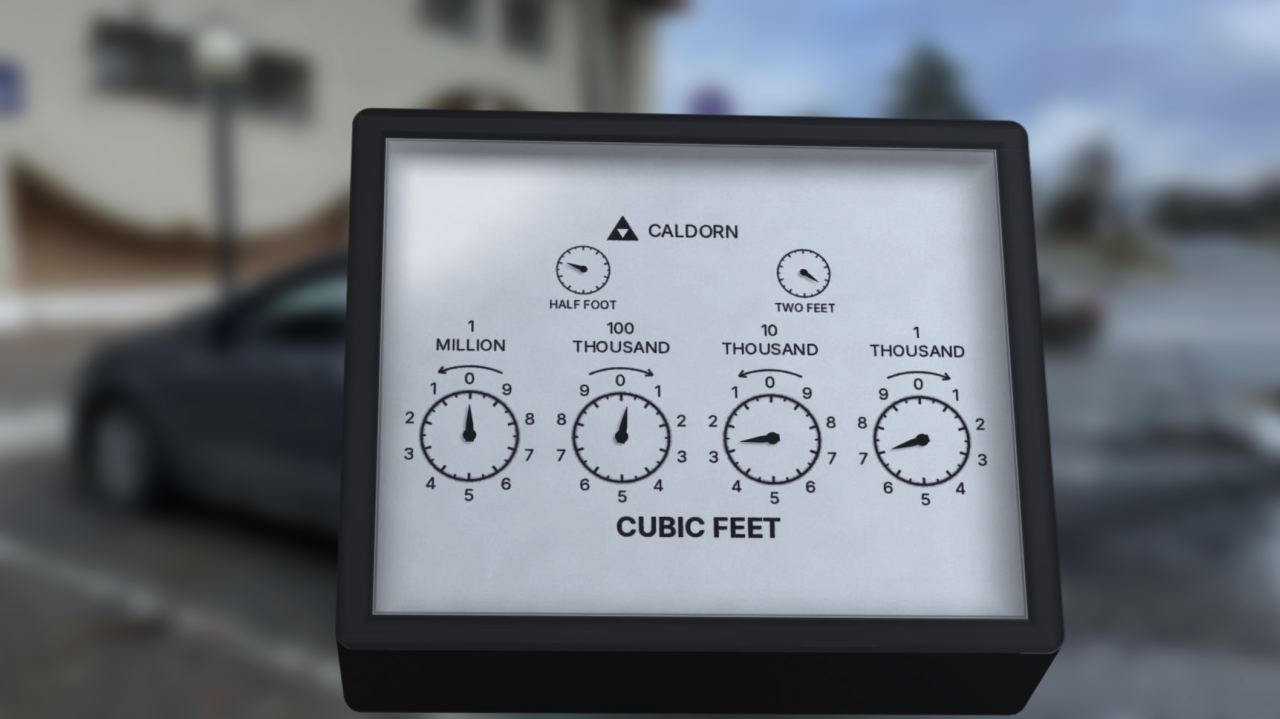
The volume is 2700; ft³
